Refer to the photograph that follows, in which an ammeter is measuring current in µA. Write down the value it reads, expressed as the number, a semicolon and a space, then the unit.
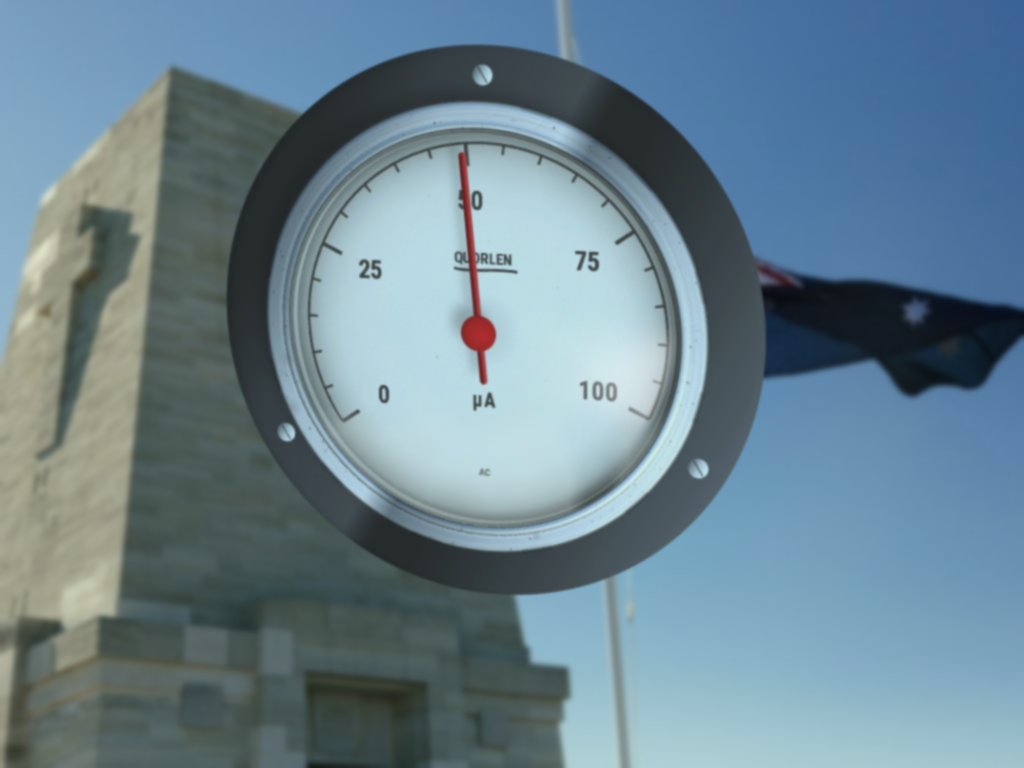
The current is 50; µA
